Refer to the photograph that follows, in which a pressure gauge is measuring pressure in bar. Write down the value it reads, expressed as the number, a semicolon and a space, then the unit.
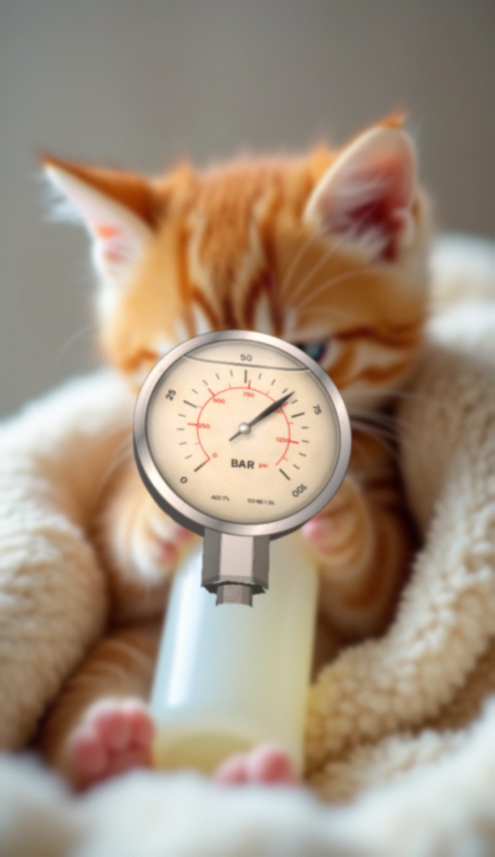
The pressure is 67.5; bar
